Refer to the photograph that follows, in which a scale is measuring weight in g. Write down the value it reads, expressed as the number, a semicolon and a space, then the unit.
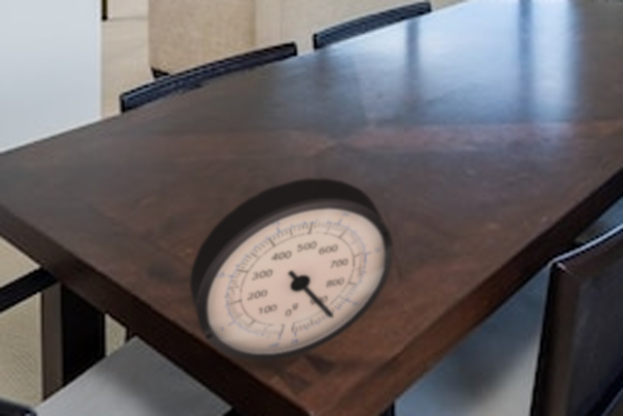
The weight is 900; g
